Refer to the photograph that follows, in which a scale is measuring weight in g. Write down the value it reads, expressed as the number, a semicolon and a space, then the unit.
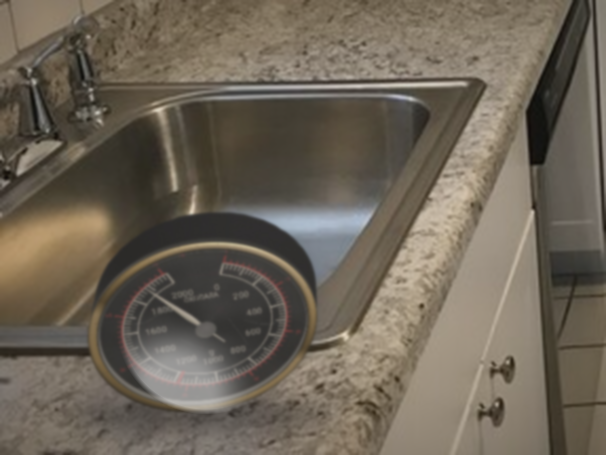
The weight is 1900; g
